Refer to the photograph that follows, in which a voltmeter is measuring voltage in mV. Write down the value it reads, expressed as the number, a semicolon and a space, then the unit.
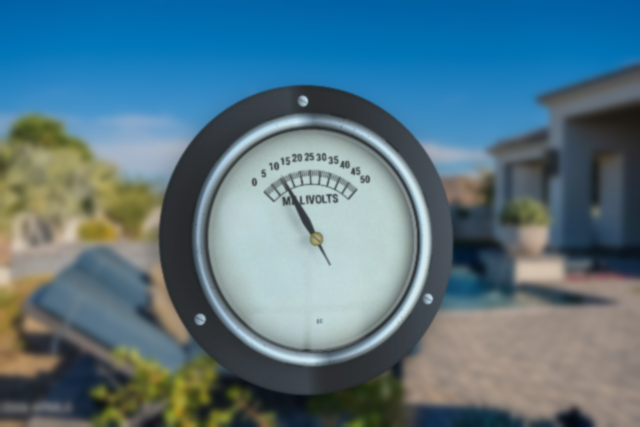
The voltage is 10; mV
